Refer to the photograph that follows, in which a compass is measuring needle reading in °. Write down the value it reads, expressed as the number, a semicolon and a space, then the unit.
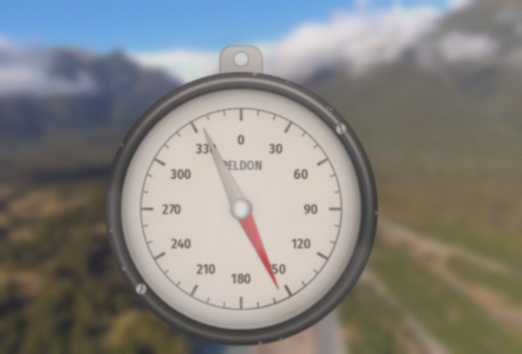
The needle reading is 155; °
